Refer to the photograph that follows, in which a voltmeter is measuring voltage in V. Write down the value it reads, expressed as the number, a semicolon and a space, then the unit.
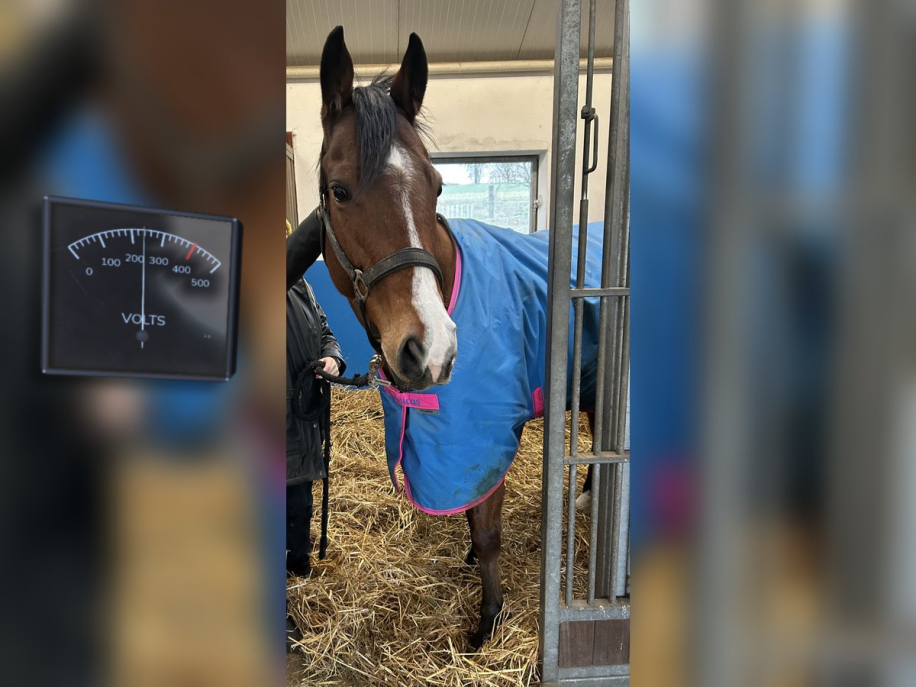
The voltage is 240; V
